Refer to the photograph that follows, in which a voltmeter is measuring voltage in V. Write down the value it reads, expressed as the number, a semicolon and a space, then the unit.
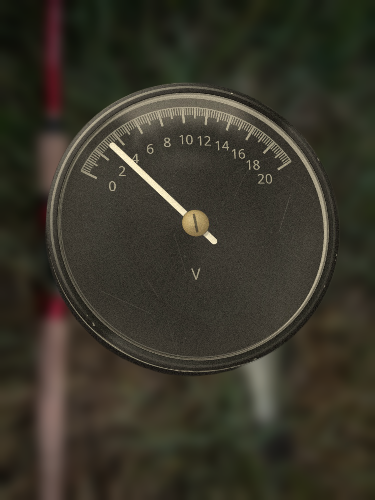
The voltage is 3; V
